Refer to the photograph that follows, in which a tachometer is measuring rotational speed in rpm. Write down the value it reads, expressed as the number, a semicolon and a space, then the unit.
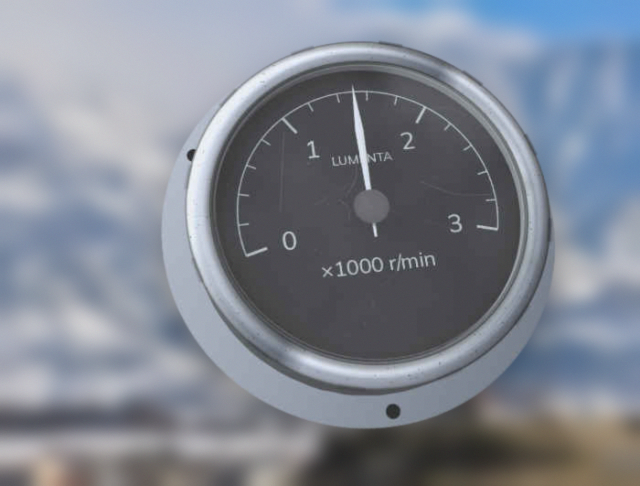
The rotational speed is 1500; rpm
